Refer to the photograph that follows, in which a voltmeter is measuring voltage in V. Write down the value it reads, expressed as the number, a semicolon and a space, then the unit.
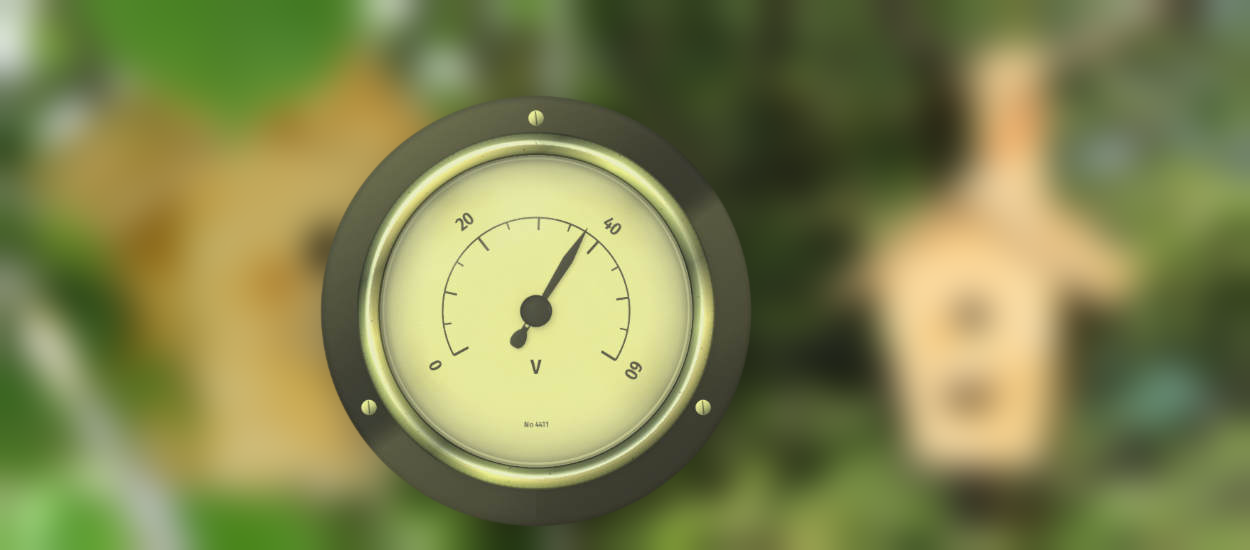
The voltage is 37.5; V
